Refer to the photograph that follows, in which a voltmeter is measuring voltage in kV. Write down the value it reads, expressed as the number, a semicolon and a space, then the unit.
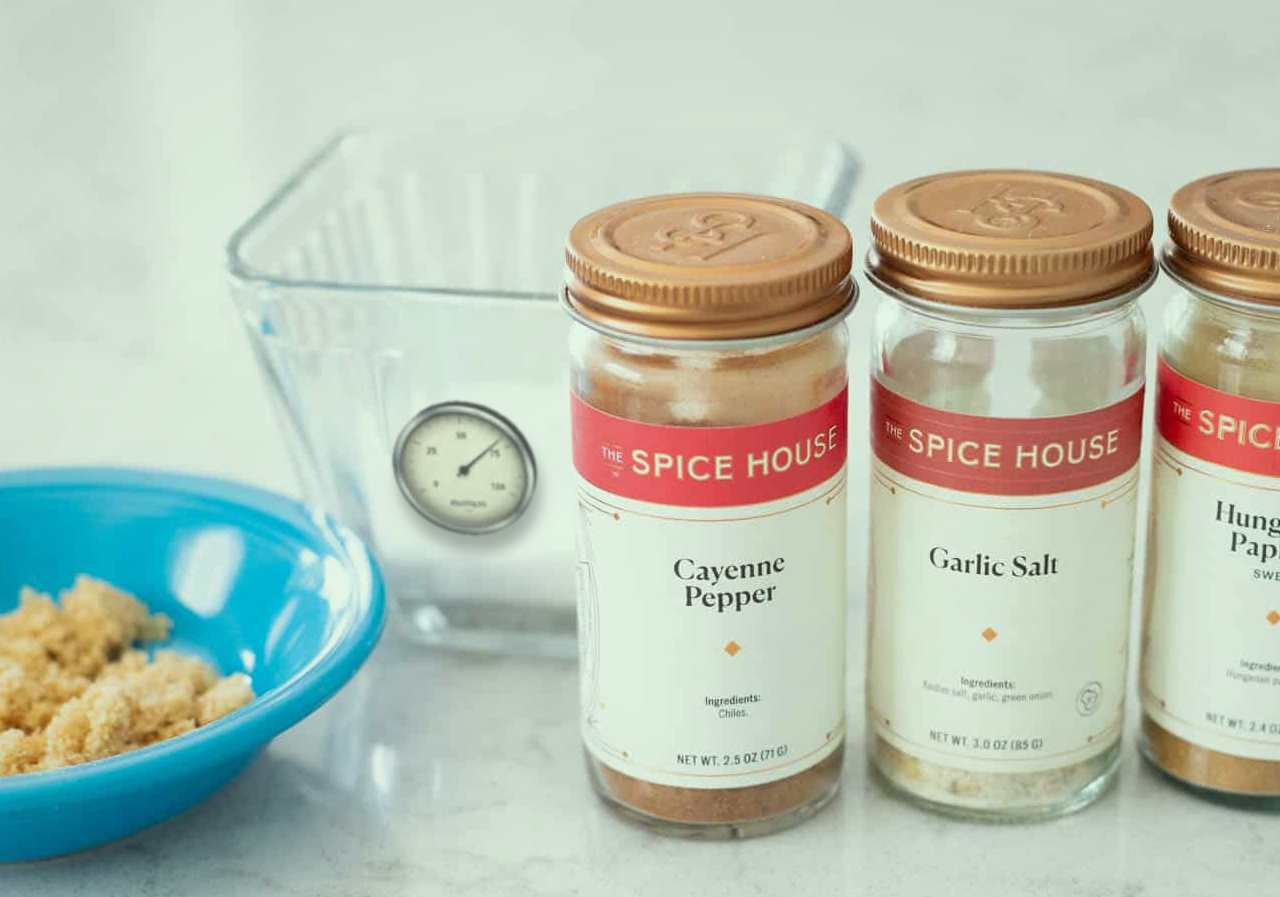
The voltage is 70; kV
